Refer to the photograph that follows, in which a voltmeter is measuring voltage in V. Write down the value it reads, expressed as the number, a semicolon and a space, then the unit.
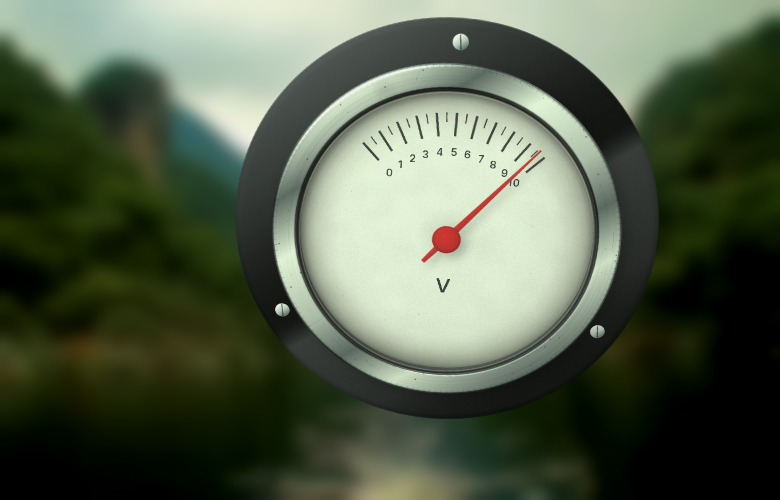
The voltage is 9.5; V
